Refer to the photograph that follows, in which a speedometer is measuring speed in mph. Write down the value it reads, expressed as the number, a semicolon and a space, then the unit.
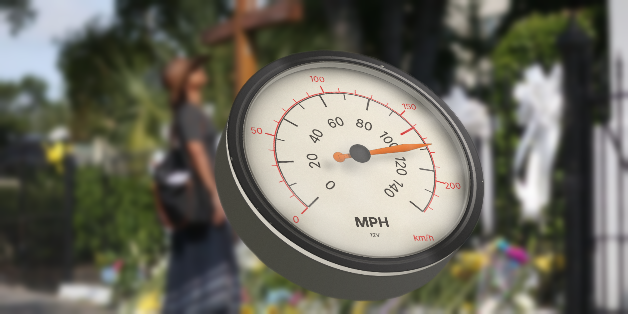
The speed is 110; mph
